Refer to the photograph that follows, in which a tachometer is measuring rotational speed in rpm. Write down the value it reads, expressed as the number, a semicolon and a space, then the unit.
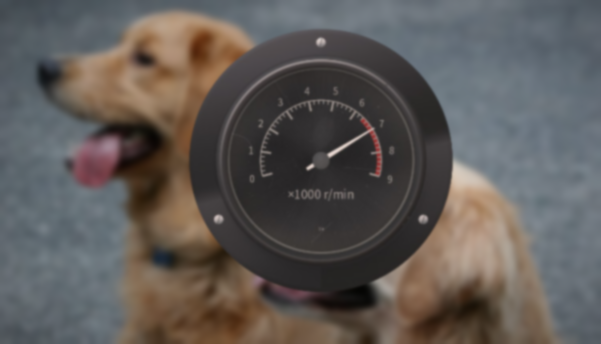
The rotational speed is 7000; rpm
